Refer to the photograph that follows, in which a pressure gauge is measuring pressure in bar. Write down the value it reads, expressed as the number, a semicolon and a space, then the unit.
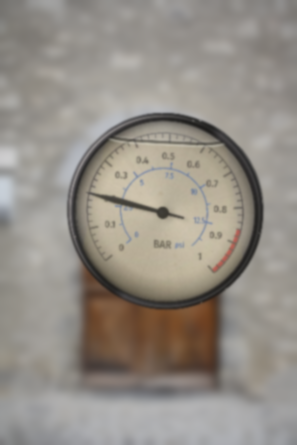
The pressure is 0.2; bar
